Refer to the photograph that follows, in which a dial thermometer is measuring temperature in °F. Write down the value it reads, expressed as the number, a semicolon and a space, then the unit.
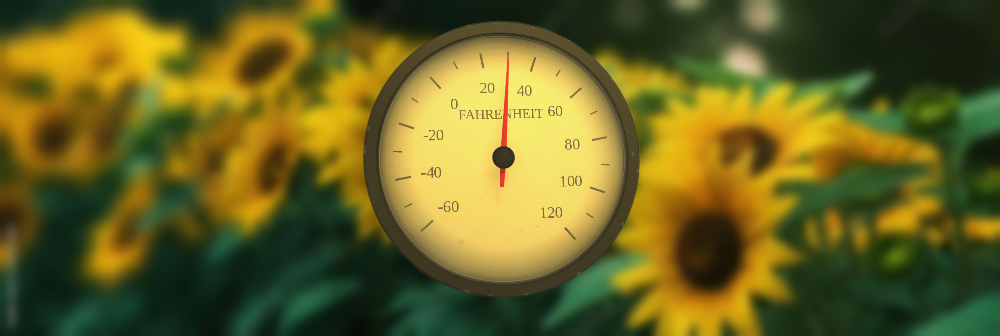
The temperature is 30; °F
